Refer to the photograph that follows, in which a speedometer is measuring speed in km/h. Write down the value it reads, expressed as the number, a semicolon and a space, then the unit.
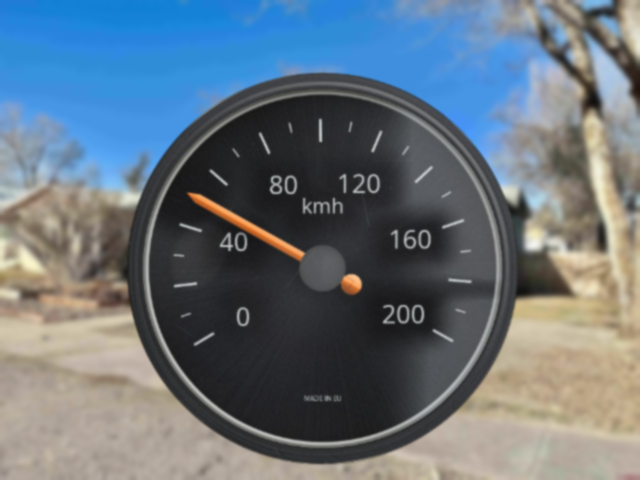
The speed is 50; km/h
